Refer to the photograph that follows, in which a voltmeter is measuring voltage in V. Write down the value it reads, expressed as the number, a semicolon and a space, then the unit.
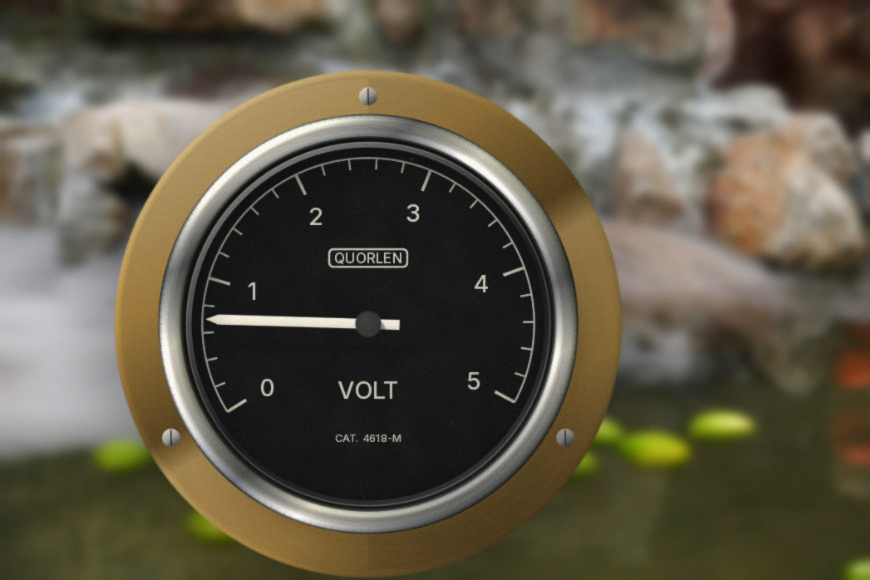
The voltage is 0.7; V
